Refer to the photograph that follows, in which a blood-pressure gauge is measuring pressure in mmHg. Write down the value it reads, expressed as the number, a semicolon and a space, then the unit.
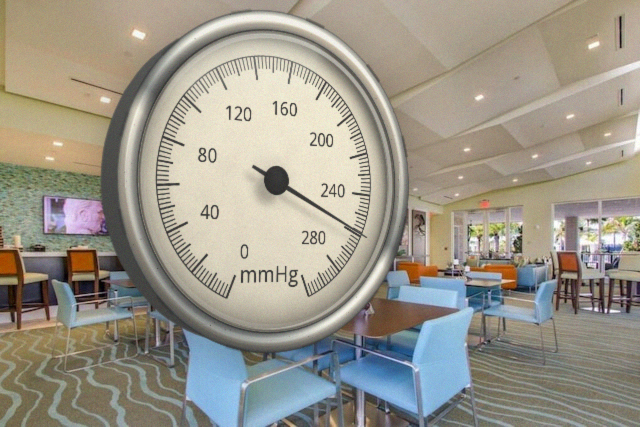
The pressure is 260; mmHg
